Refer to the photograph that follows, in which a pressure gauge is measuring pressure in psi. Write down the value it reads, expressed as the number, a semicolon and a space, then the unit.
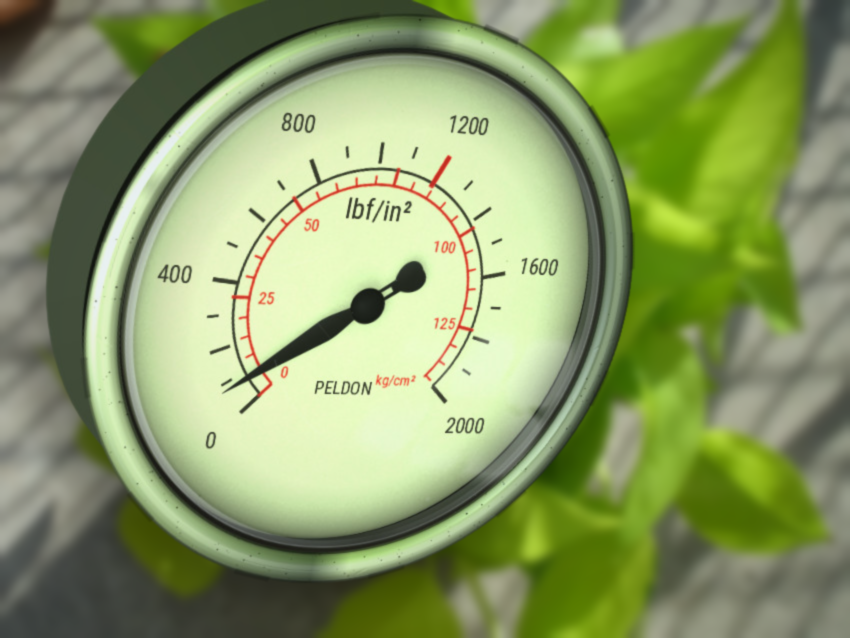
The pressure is 100; psi
